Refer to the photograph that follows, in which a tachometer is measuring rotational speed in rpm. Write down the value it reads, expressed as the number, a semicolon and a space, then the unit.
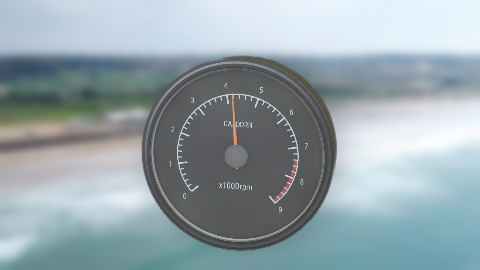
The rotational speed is 4200; rpm
